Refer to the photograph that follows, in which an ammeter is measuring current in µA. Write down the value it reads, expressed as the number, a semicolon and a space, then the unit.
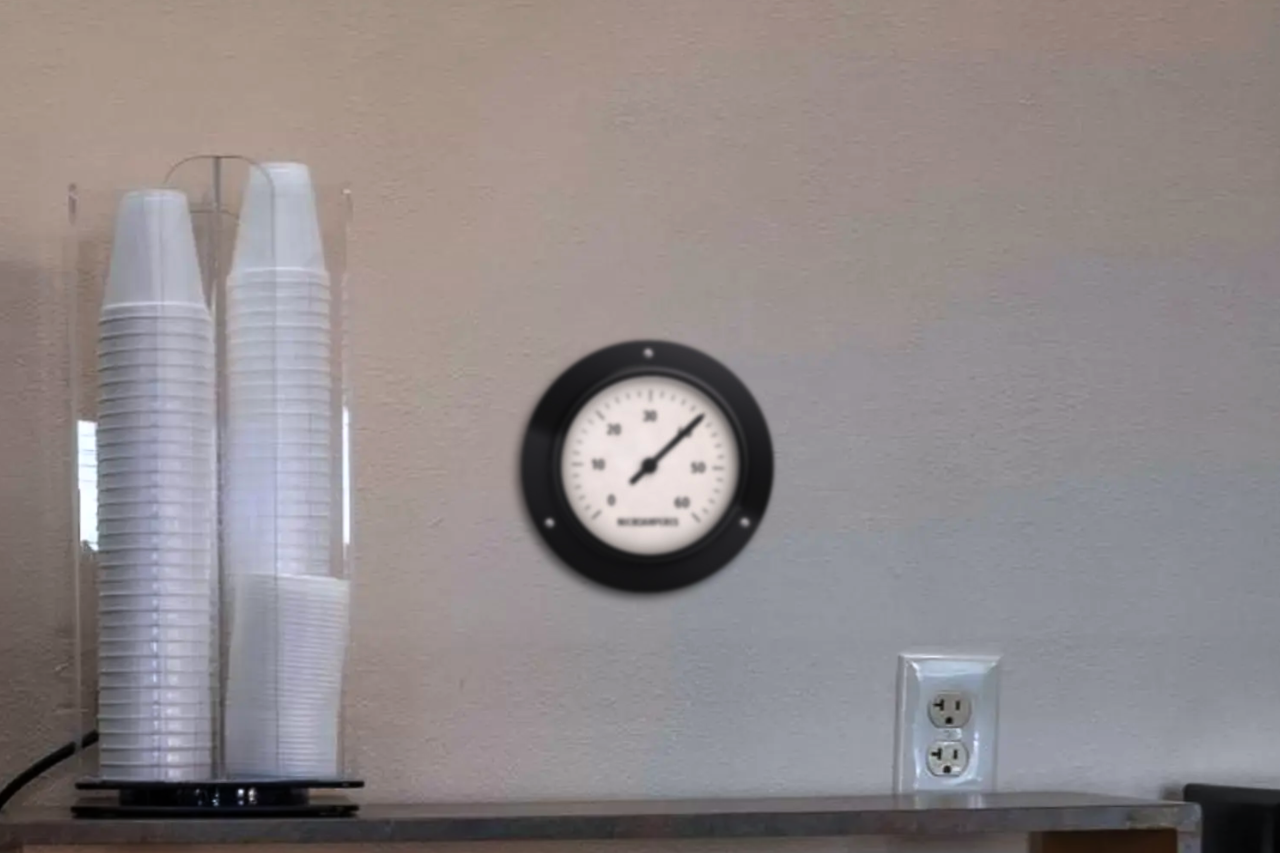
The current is 40; µA
